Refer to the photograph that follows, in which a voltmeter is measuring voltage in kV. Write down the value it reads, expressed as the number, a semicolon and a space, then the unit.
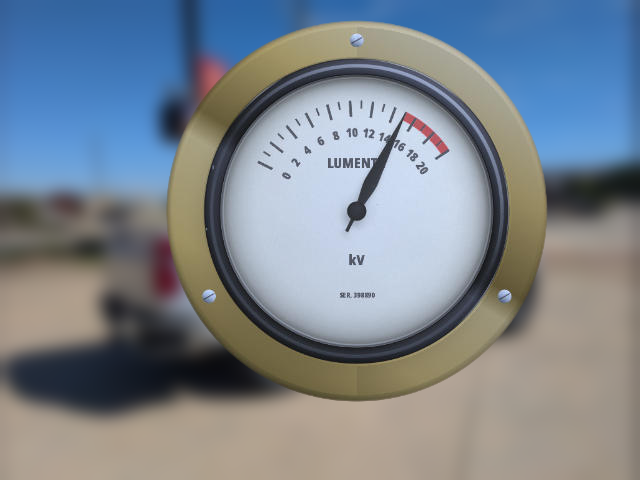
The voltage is 15; kV
